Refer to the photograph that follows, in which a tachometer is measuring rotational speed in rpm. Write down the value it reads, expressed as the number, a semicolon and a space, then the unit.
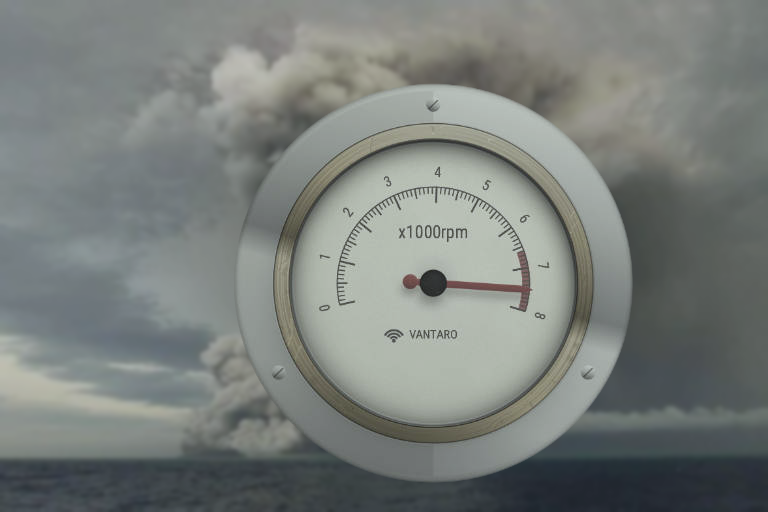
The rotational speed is 7500; rpm
